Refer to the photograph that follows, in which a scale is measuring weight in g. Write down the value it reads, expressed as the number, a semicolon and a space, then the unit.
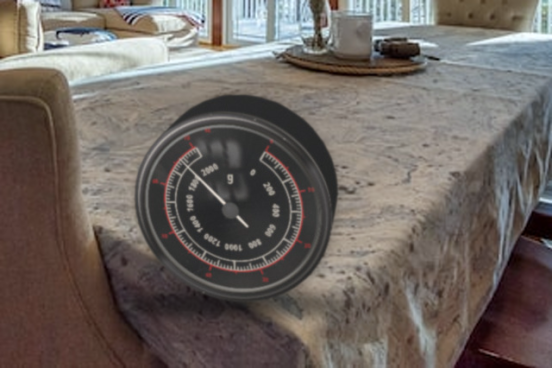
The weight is 1900; g
